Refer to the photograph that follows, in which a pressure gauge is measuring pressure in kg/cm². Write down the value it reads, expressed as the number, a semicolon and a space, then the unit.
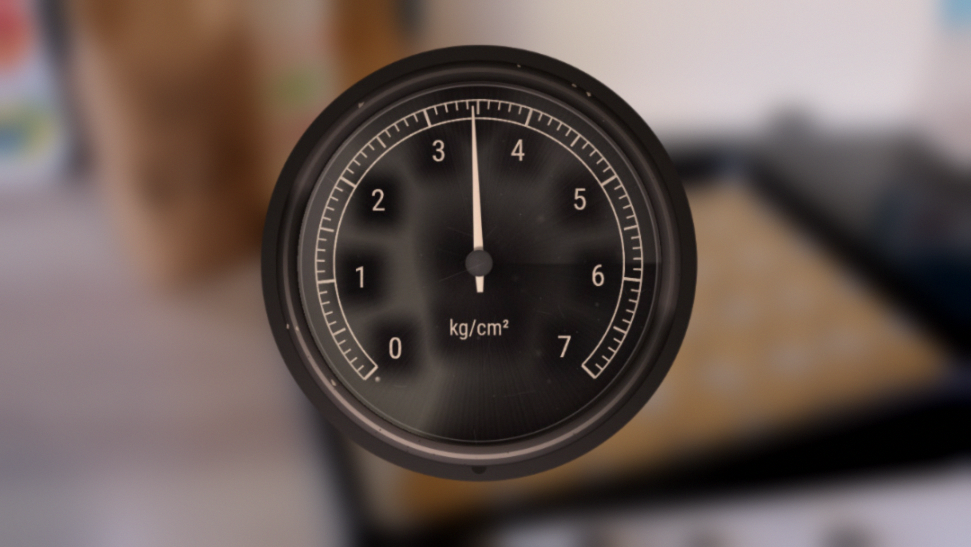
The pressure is 3.45; kg/cm²
